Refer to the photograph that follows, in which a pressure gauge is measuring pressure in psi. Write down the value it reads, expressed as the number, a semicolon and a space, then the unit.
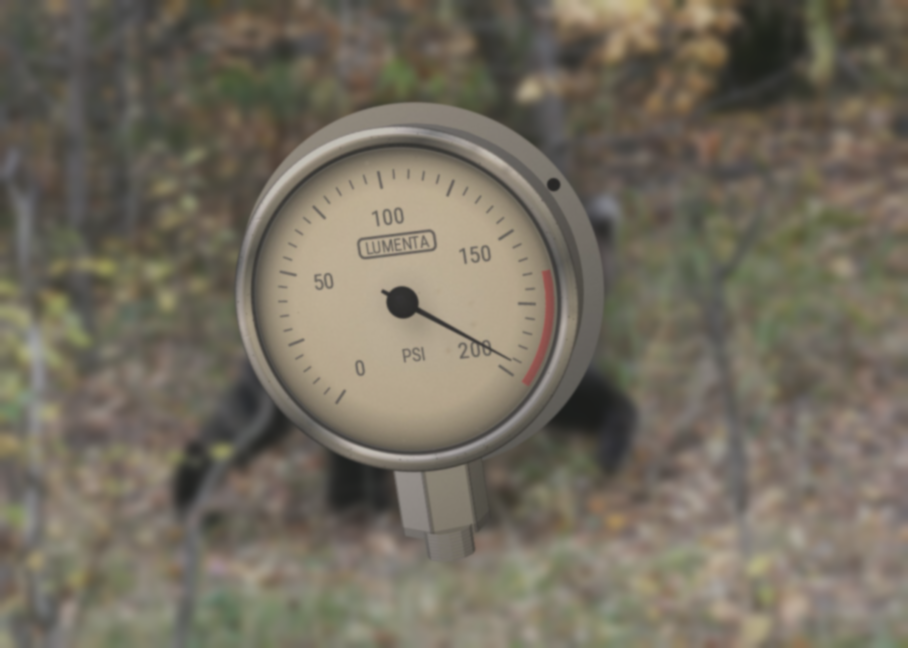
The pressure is 195; psi
